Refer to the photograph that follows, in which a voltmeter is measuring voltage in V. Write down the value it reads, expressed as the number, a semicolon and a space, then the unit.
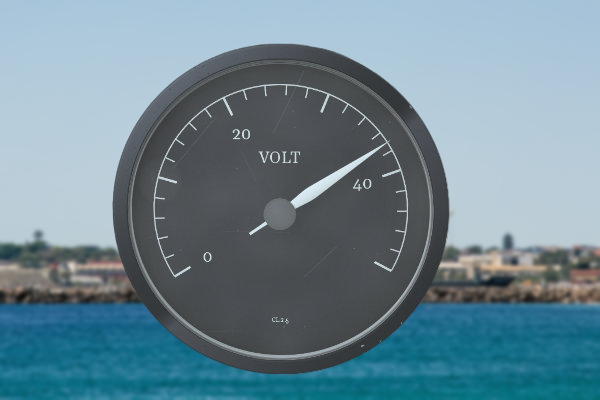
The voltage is 37; V
